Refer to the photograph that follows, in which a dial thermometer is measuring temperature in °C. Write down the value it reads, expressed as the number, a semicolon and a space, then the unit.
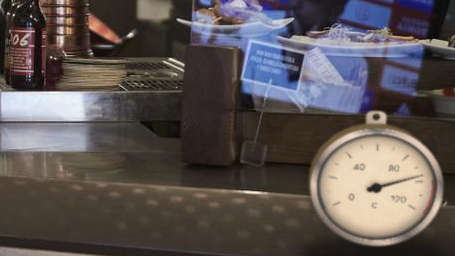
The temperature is 95; °C
